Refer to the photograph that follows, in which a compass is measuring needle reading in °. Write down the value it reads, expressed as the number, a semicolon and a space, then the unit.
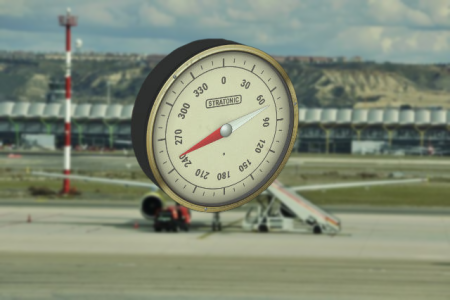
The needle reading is 250; °
